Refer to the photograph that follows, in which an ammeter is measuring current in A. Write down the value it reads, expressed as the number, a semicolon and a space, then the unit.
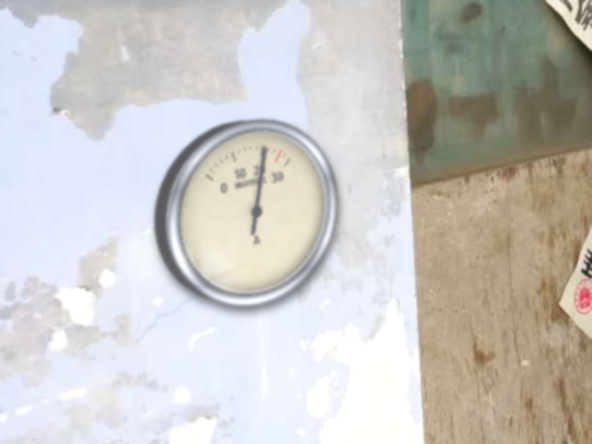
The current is 20; A
